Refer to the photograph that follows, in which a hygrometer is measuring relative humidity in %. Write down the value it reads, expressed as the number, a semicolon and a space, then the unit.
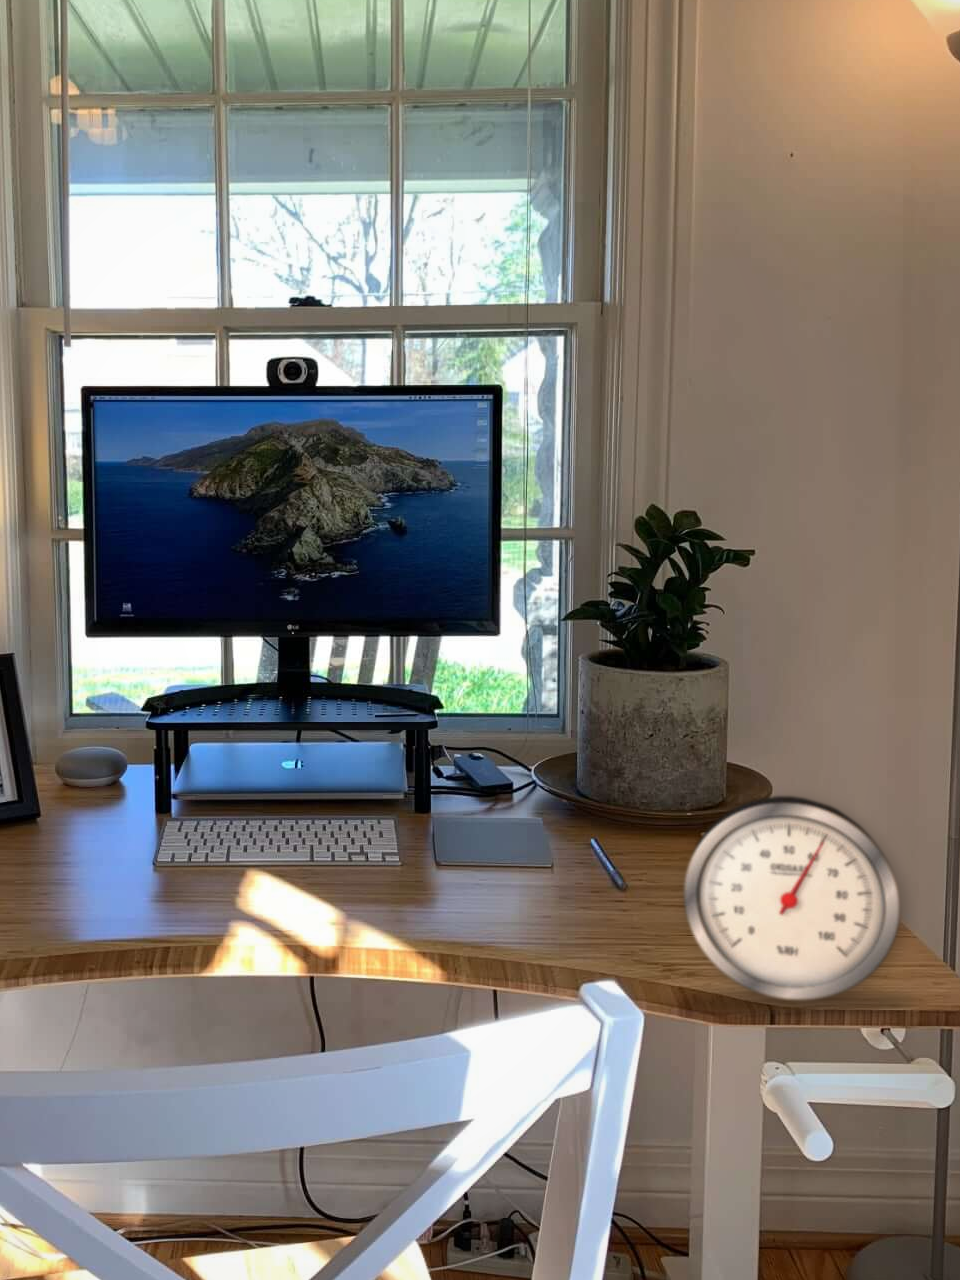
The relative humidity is 60; %
